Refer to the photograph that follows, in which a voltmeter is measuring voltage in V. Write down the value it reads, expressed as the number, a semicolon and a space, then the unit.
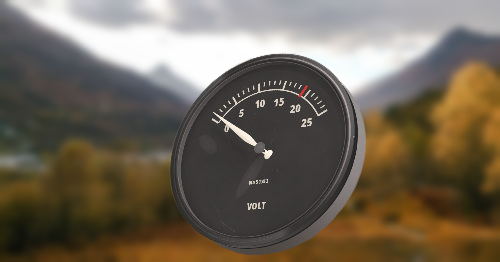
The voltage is 1; V
